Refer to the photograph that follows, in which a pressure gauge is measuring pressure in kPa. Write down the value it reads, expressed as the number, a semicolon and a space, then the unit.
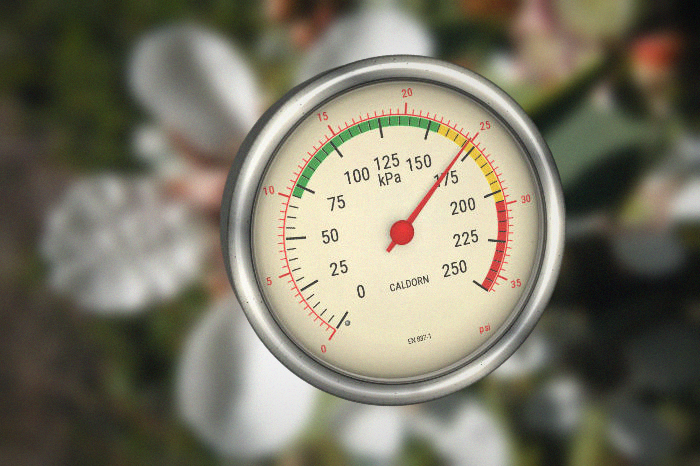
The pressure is 170; kPa
